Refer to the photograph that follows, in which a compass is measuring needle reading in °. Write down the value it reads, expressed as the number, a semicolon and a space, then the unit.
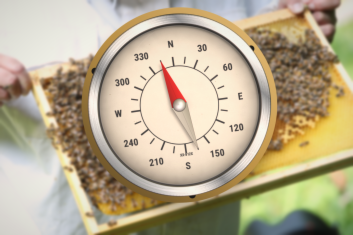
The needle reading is 345; °
